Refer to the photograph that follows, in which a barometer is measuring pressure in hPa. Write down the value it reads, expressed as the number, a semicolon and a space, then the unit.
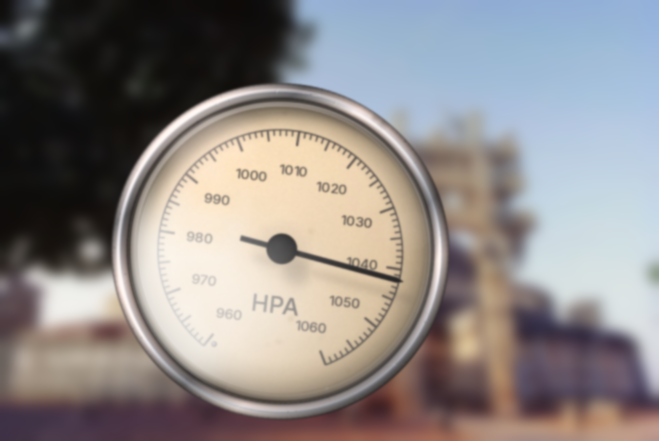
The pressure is 1042; hPa
